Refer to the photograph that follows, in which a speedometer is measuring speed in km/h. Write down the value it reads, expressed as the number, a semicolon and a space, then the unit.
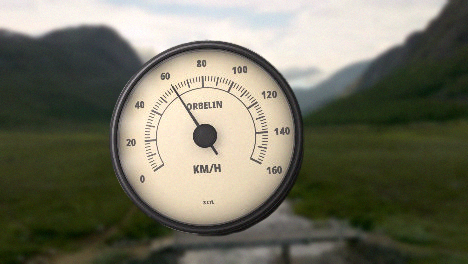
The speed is 60; km/h
